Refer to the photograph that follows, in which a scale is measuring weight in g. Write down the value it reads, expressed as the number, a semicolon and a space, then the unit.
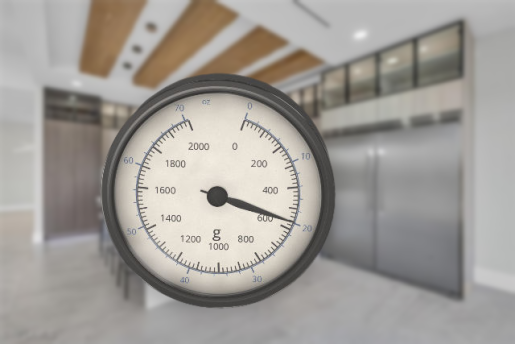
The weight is 560; g
